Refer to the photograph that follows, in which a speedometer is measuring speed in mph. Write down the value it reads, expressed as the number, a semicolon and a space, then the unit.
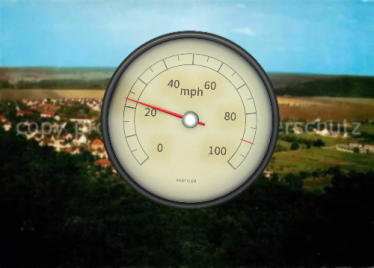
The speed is 22.5; mph
